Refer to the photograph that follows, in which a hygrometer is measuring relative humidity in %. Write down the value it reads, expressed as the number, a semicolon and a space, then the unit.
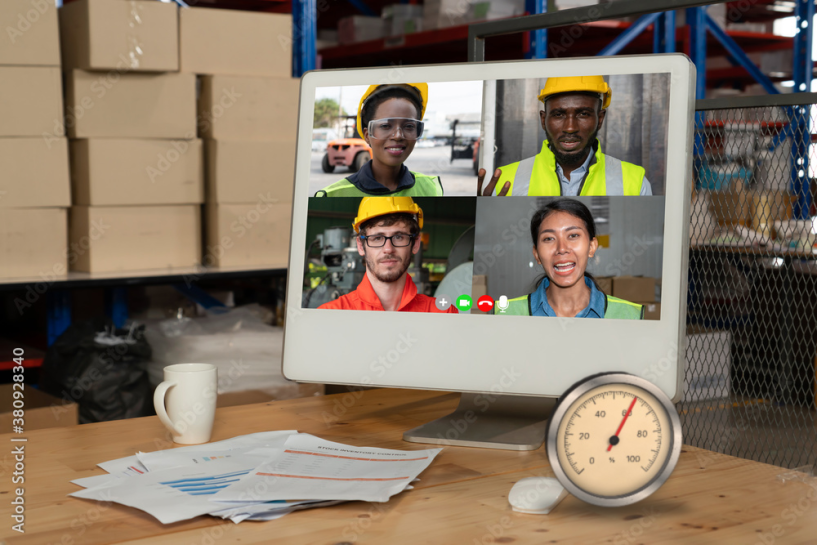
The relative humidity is 60; %
